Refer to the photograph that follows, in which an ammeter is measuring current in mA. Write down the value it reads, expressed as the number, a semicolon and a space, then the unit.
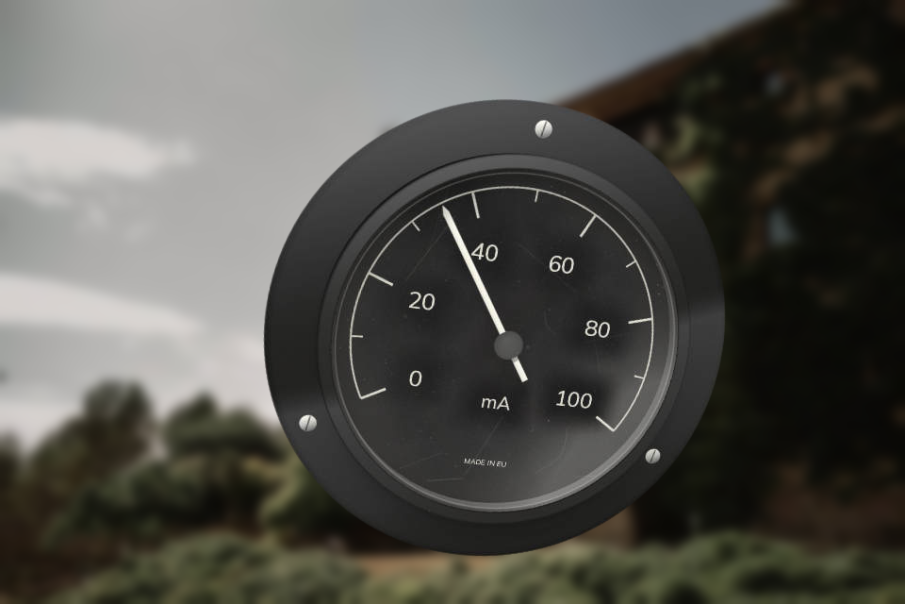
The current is 35; mA
